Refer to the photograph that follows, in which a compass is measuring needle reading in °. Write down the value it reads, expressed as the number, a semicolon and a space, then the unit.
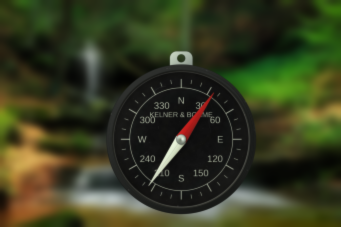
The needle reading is 35; °
